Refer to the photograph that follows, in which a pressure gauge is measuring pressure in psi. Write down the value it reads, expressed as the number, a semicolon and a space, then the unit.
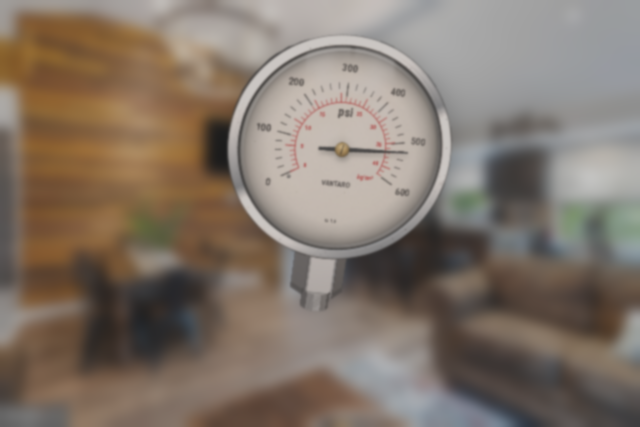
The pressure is 520; psi
